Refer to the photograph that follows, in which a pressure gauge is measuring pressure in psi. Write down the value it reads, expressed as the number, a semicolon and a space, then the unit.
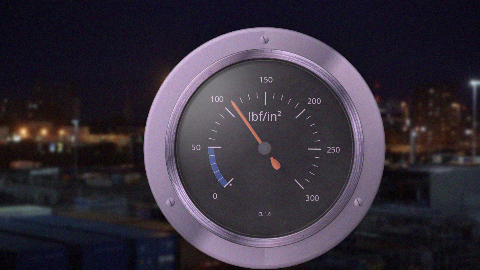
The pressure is 110; psi
